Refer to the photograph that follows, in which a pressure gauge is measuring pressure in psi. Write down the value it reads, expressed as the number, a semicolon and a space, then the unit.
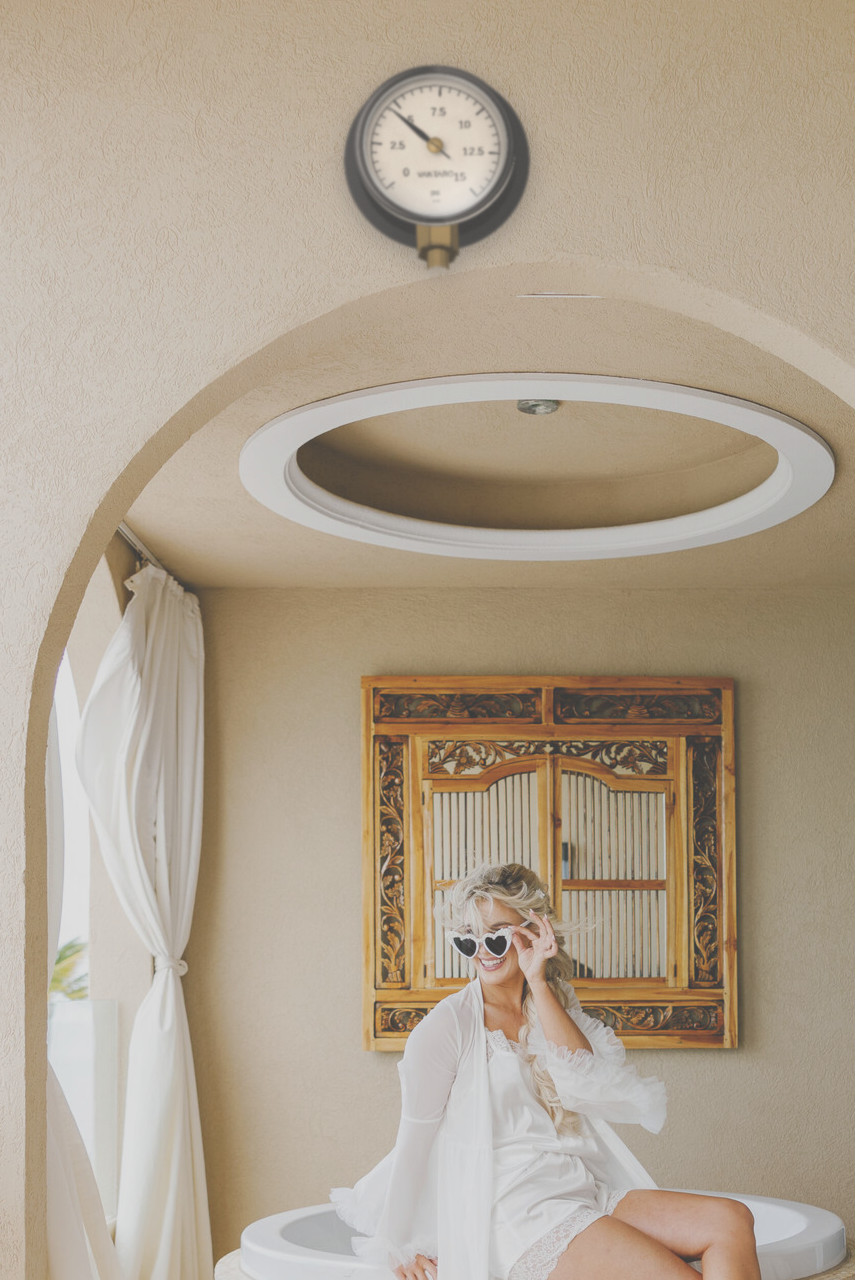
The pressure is 4.5; psi
